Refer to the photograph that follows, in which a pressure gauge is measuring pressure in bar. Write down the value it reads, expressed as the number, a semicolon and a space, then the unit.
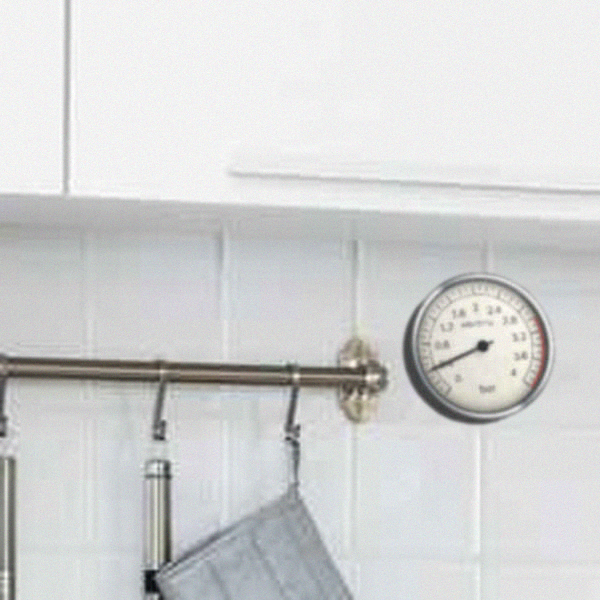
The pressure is 0.4; bar
